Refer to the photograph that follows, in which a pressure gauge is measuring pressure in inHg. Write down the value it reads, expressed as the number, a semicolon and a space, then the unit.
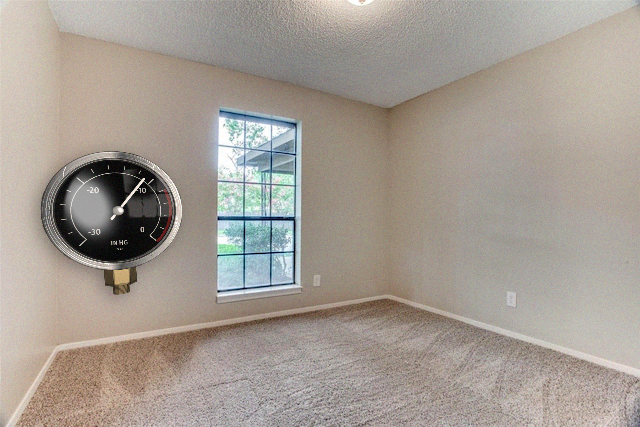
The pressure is -11; inHg
